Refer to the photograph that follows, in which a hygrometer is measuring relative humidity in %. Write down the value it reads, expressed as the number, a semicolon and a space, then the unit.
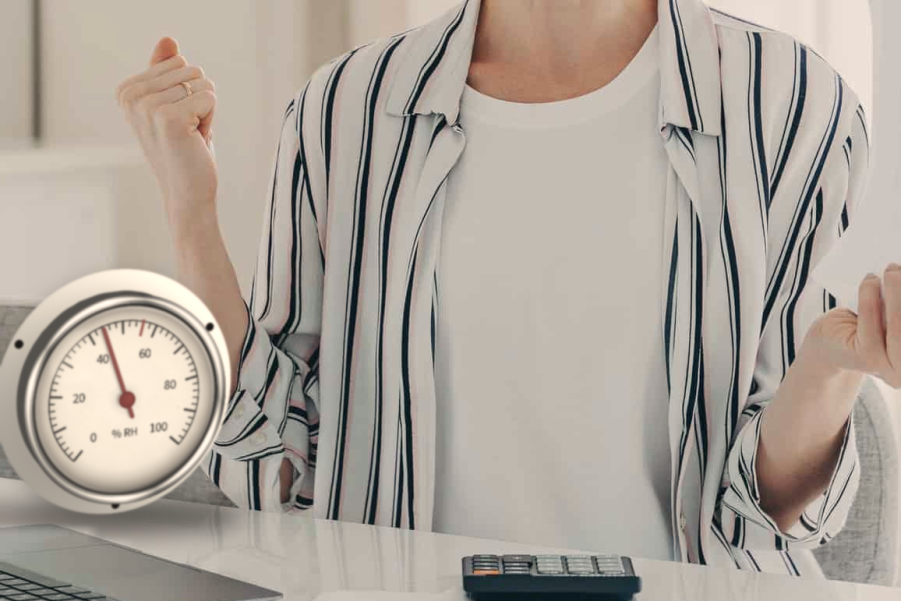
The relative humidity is 44; %
